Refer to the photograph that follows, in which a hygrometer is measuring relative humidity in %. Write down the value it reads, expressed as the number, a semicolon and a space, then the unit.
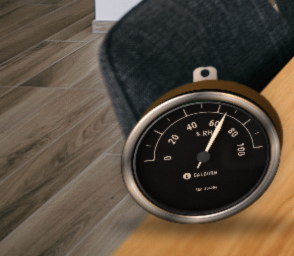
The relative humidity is 65; %
